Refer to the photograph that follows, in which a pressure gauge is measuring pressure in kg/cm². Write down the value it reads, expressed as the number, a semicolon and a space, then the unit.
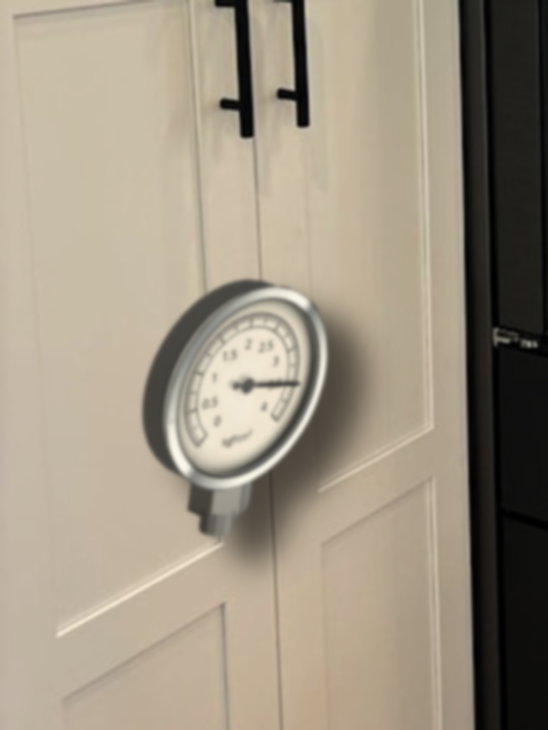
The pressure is 3.5; kg/cm²
